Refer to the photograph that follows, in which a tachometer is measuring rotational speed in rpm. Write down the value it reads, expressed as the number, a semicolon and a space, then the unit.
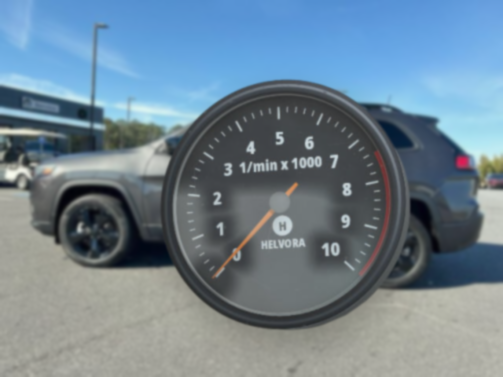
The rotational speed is 0; rpm
